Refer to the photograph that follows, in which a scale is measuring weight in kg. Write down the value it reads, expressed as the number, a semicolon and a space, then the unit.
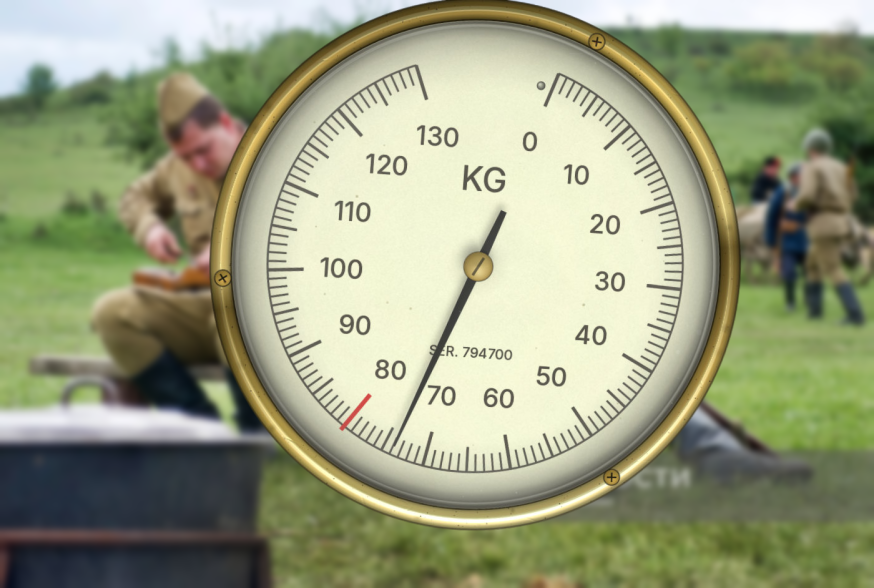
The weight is 74; kg
